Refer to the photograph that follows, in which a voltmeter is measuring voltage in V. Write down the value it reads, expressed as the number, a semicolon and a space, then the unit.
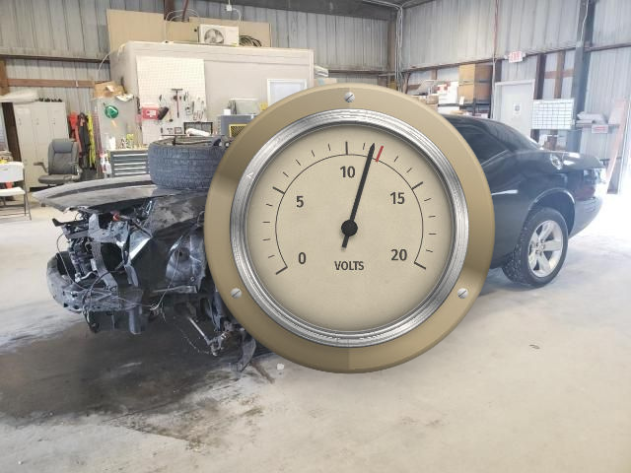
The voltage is 11.5; V
